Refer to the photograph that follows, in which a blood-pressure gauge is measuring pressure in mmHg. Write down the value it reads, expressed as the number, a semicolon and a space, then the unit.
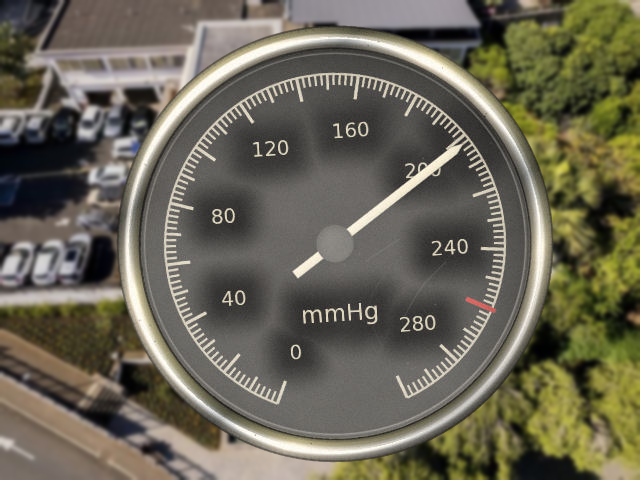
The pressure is 202; mmHg
